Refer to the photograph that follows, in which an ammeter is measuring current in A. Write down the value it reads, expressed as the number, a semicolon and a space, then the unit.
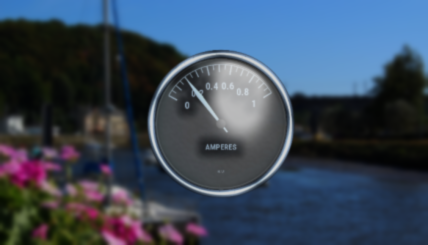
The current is 0.2; A
